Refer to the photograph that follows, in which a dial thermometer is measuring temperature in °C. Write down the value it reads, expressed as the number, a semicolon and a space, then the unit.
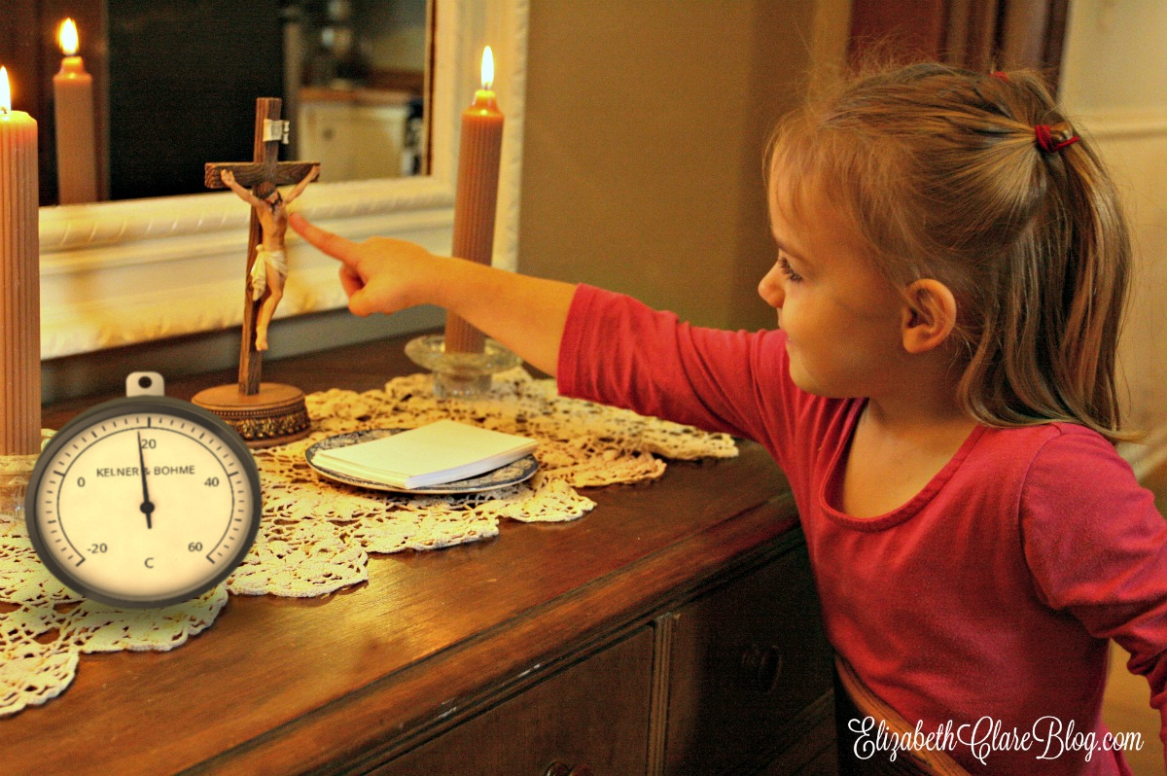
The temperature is 18; °C
